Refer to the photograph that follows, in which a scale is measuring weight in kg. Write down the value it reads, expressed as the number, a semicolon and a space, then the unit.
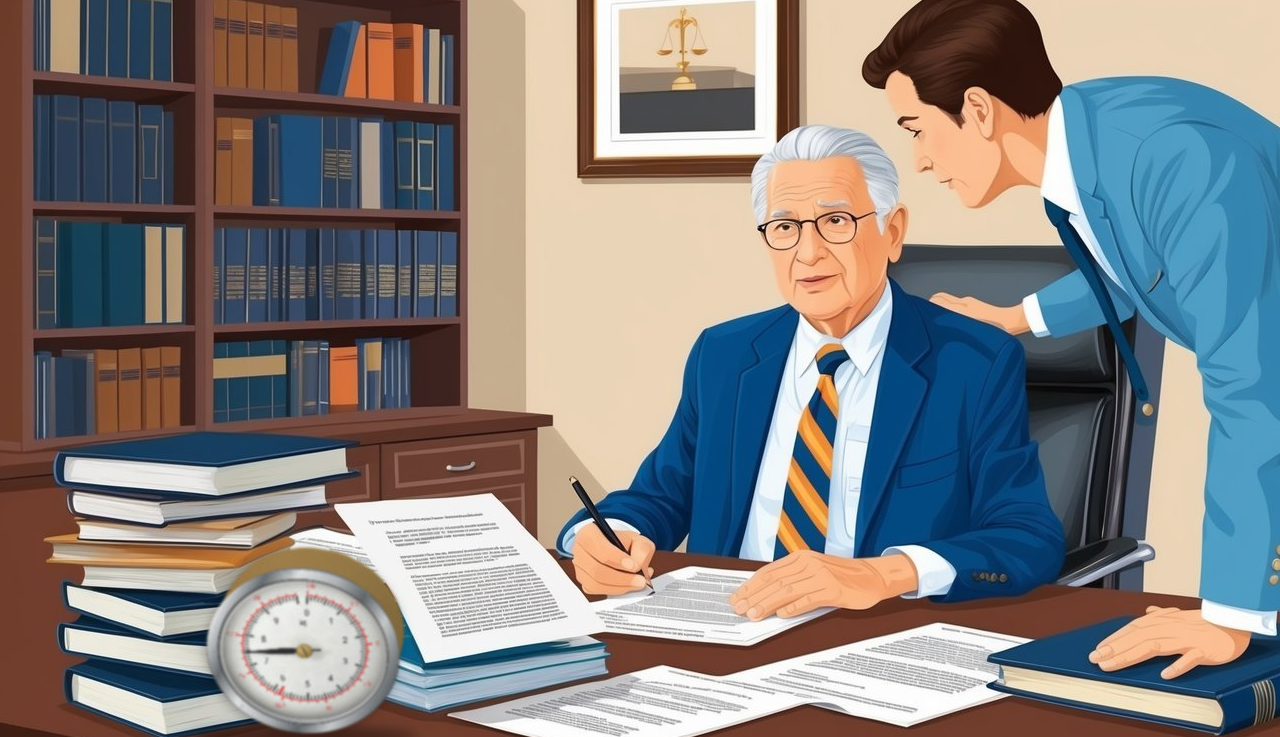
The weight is 7.5; kg
